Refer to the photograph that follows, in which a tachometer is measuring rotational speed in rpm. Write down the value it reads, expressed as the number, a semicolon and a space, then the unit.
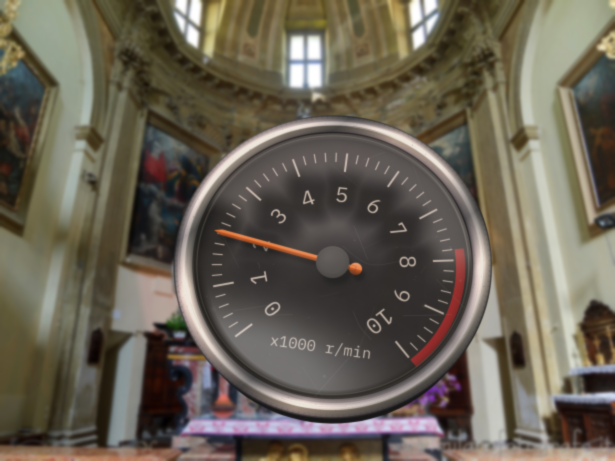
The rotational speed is 2000; rpm
